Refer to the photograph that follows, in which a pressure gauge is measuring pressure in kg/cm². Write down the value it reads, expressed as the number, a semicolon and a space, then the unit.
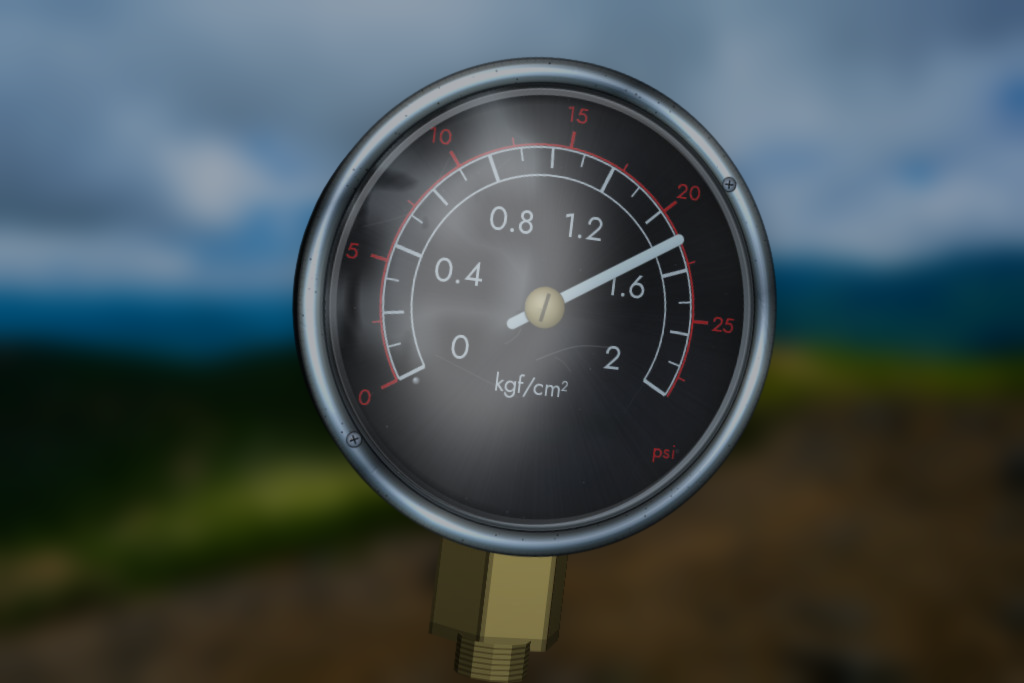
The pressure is 1.5; kg/cm²
